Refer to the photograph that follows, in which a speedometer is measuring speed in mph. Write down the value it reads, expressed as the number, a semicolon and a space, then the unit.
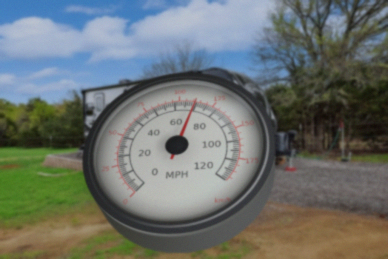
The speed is 70; mph
